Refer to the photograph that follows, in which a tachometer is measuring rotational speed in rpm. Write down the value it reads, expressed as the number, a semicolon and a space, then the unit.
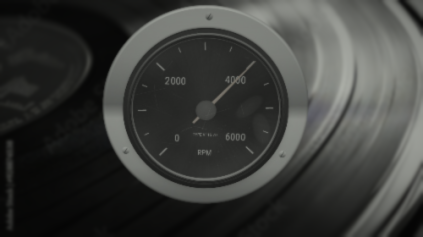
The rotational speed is 4000; rpm
